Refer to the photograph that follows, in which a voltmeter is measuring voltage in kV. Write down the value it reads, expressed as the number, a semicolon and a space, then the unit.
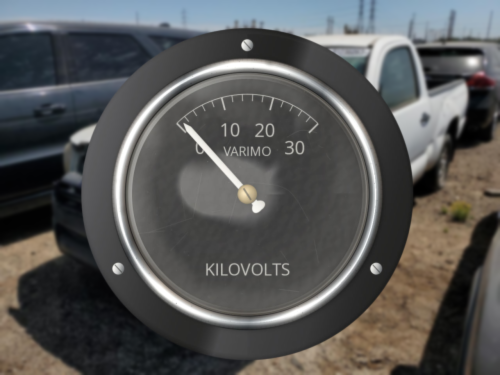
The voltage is 1; kV
